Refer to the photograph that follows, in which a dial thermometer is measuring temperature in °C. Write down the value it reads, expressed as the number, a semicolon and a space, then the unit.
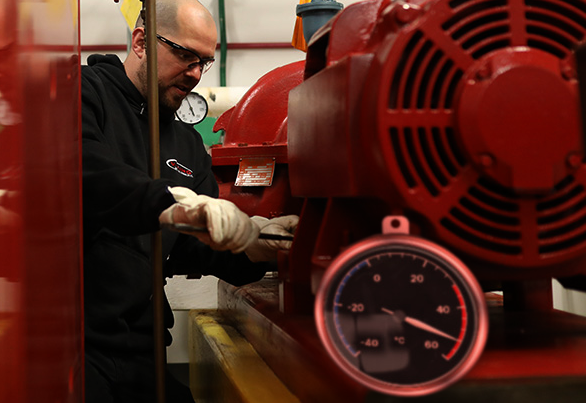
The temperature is 52; °C
